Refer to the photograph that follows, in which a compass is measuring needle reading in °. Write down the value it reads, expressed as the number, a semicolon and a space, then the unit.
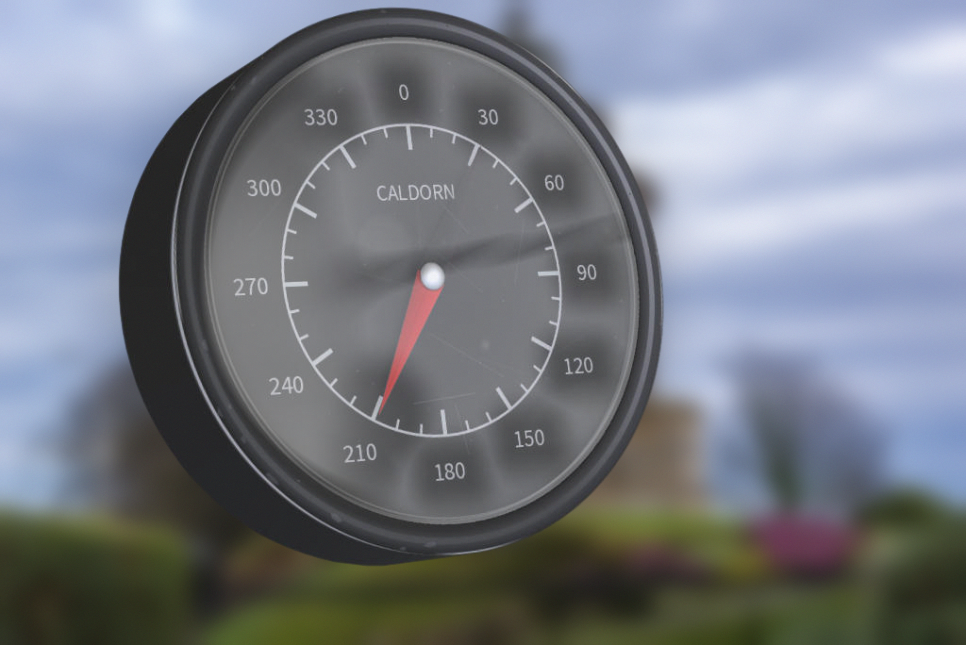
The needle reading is 210; °
